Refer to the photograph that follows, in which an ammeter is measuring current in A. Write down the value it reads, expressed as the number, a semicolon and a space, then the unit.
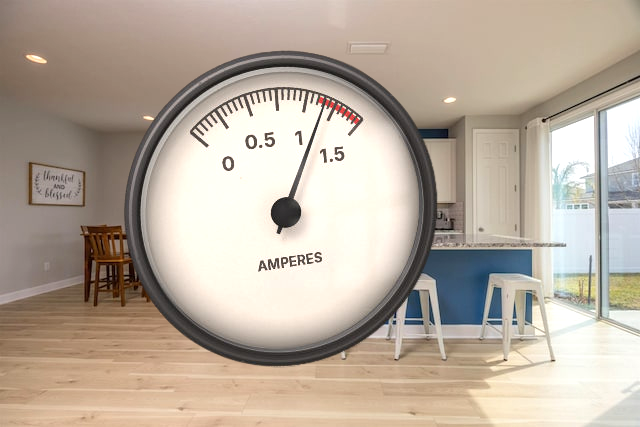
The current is 1.15; A
